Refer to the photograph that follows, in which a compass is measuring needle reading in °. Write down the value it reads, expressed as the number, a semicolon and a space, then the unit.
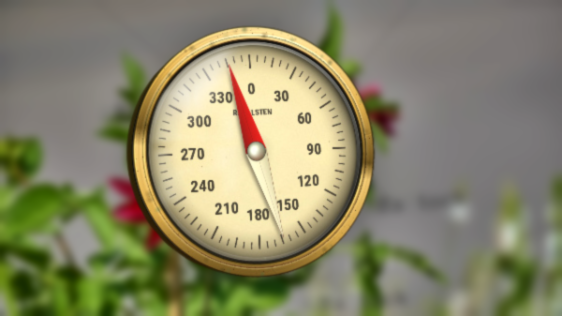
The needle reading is 345; °
